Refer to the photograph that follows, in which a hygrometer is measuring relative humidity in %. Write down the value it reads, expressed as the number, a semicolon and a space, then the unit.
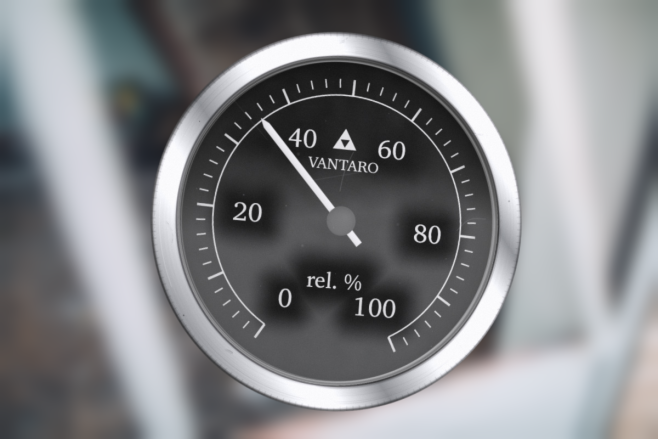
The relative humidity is 35; %
